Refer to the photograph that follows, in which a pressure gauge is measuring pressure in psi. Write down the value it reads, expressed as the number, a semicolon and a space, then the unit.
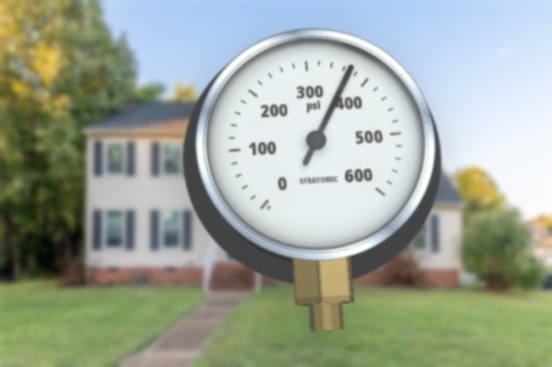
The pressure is 370; psi
